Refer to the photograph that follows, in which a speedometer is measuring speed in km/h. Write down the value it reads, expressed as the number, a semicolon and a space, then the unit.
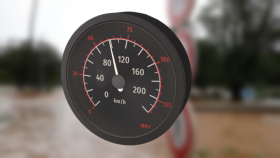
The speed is 100; km/h
